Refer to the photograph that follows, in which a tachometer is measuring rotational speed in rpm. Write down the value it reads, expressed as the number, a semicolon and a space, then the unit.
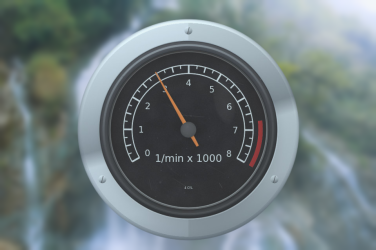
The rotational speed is 3000; rpm
